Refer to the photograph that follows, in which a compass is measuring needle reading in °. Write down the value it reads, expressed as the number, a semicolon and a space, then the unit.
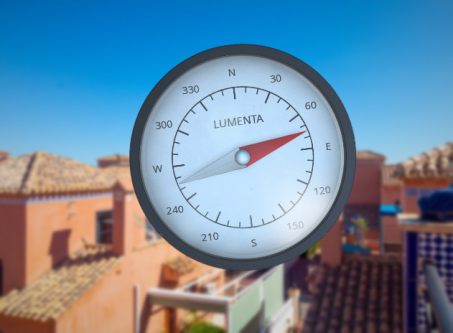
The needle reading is 75; °
